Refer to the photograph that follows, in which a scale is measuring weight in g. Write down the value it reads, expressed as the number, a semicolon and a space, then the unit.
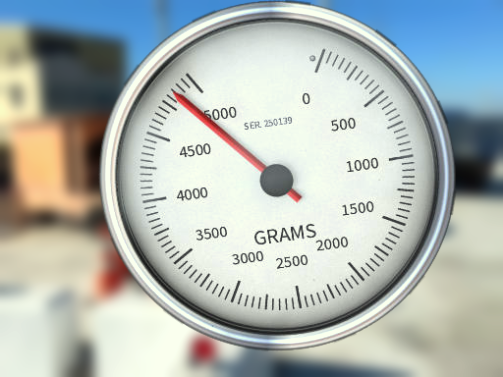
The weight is 4850; g
